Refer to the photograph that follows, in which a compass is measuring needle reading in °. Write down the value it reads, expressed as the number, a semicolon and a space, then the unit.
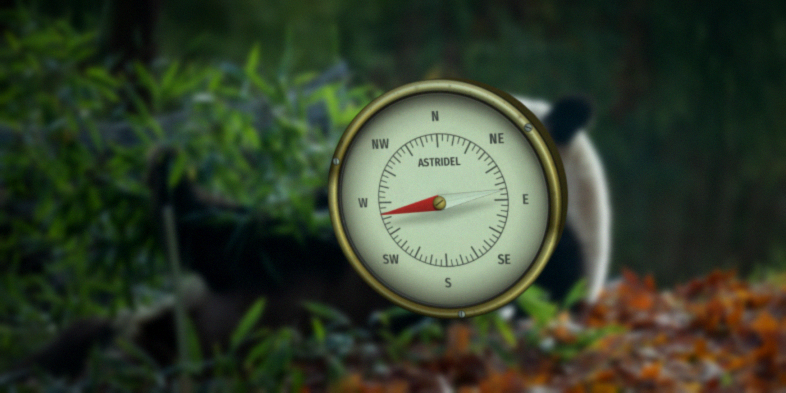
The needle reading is 260; °
